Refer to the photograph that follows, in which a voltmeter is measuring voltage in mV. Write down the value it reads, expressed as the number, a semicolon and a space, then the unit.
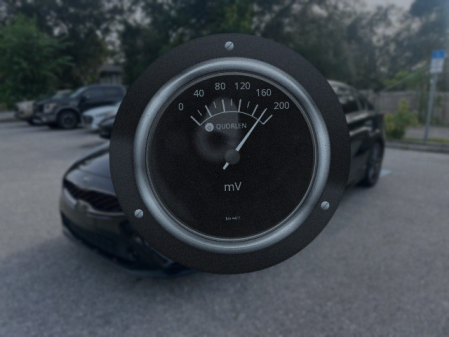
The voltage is 180; mV
